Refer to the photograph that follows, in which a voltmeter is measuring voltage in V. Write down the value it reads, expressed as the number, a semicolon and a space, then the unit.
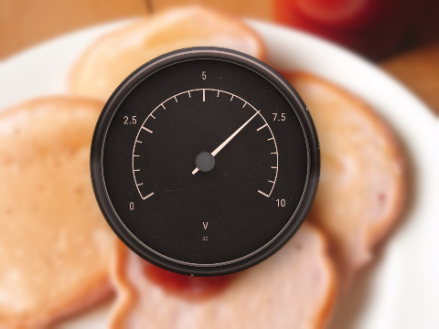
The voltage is 7; V
